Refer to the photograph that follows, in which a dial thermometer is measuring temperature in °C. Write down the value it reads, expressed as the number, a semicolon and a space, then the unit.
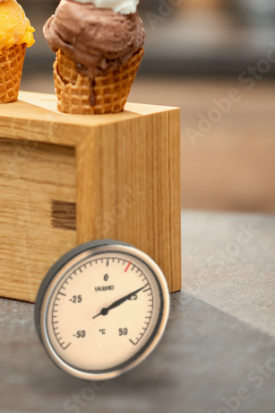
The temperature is 22.5; °C
